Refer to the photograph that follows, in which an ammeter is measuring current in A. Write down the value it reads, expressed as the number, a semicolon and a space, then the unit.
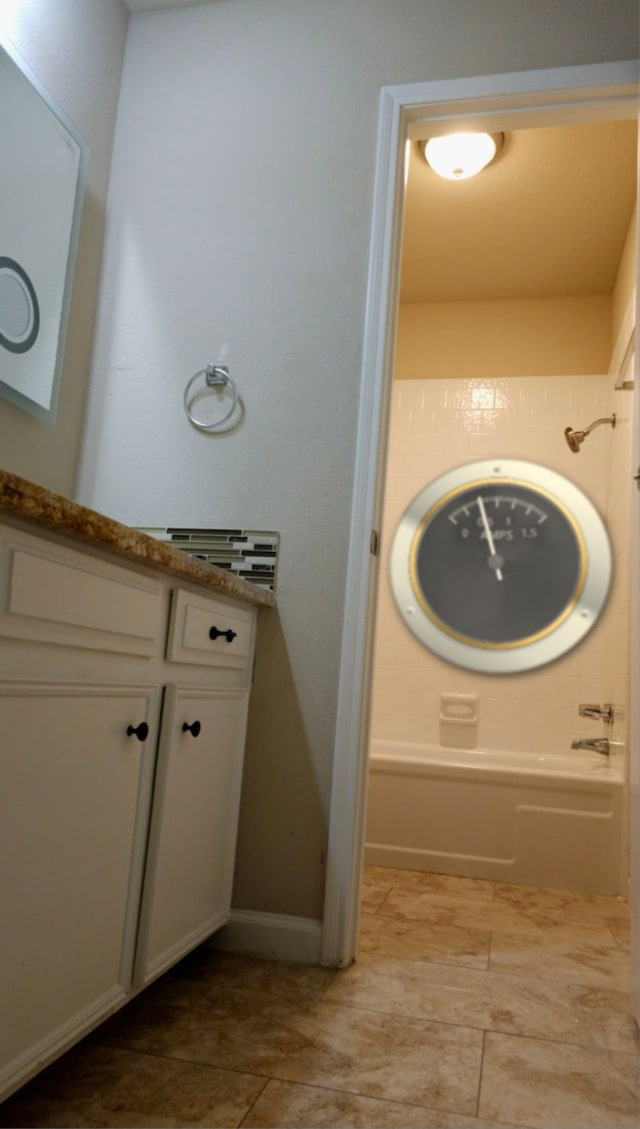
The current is 0.5; A
